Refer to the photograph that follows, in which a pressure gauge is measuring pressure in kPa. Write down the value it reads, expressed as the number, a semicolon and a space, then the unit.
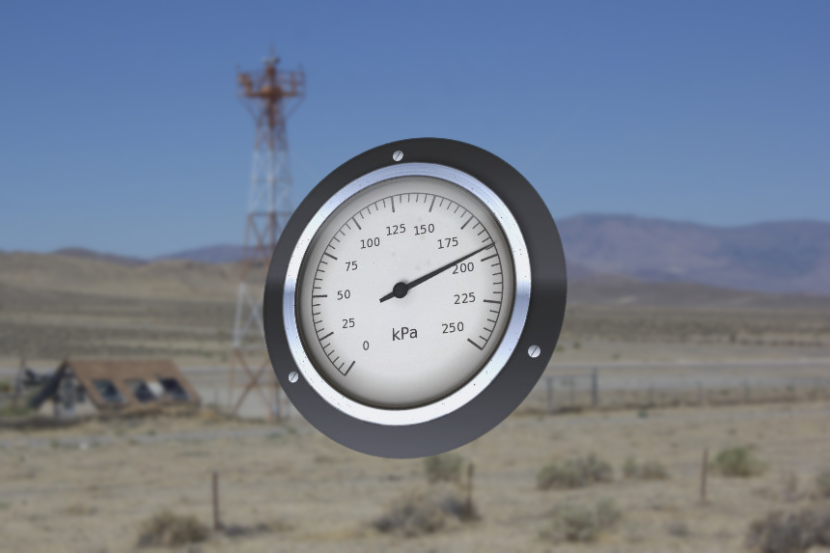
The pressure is 195; kPa
